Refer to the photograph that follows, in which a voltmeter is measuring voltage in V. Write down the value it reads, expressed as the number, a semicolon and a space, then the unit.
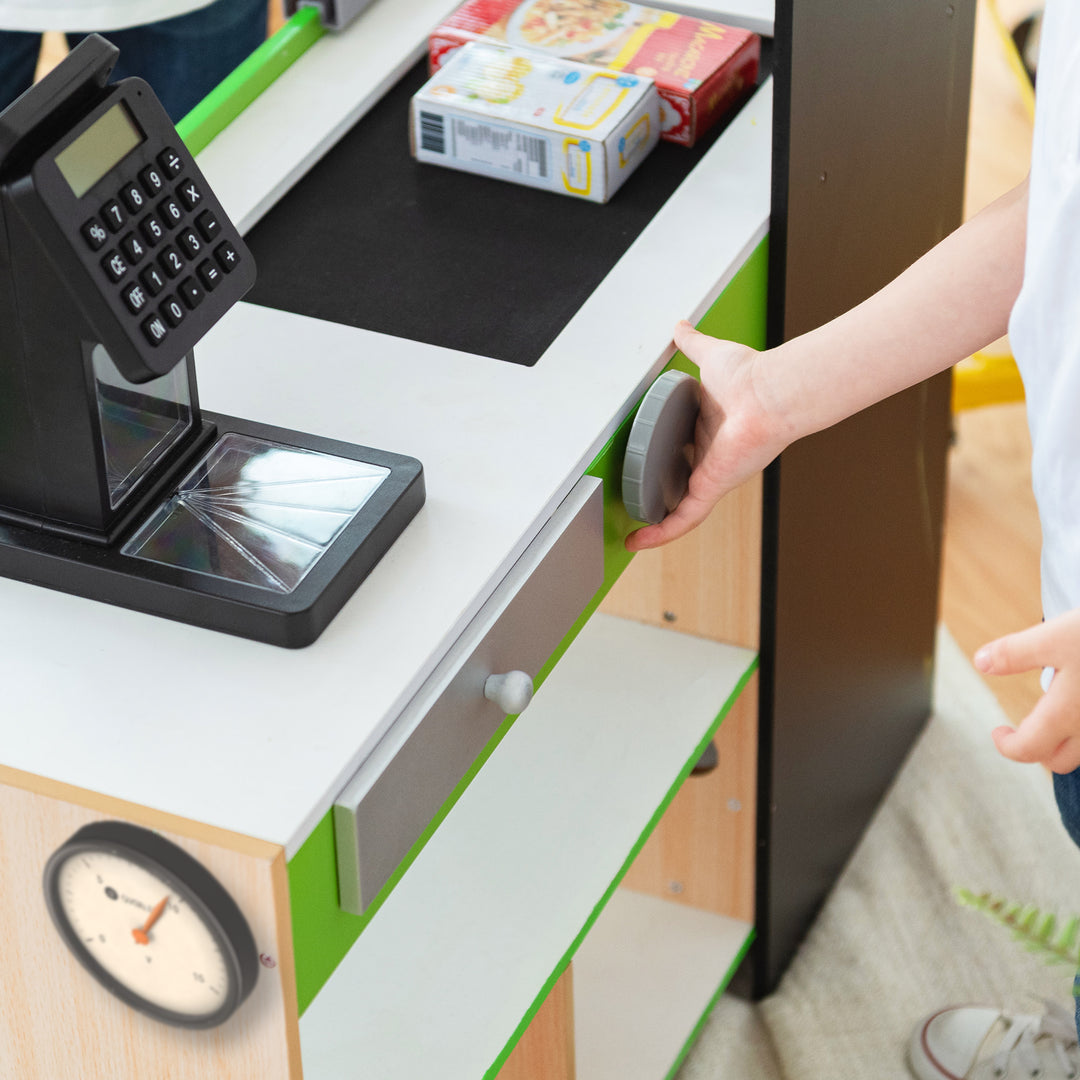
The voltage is 9.5; V
